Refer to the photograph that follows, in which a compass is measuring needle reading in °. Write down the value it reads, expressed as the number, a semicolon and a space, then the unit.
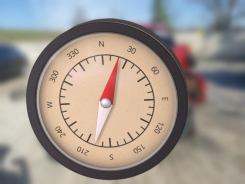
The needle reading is 20; °
